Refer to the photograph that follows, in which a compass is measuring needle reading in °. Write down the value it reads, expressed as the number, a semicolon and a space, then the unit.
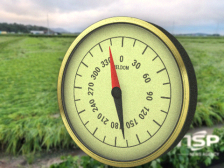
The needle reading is 345; °
